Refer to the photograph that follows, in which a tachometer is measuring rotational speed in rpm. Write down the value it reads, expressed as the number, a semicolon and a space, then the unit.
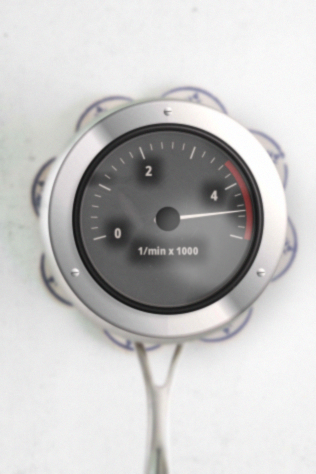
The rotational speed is 4500; rpm
